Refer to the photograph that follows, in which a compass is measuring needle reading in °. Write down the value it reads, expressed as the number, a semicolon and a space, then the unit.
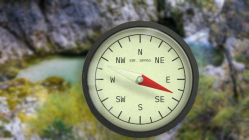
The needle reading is 112.5; °
